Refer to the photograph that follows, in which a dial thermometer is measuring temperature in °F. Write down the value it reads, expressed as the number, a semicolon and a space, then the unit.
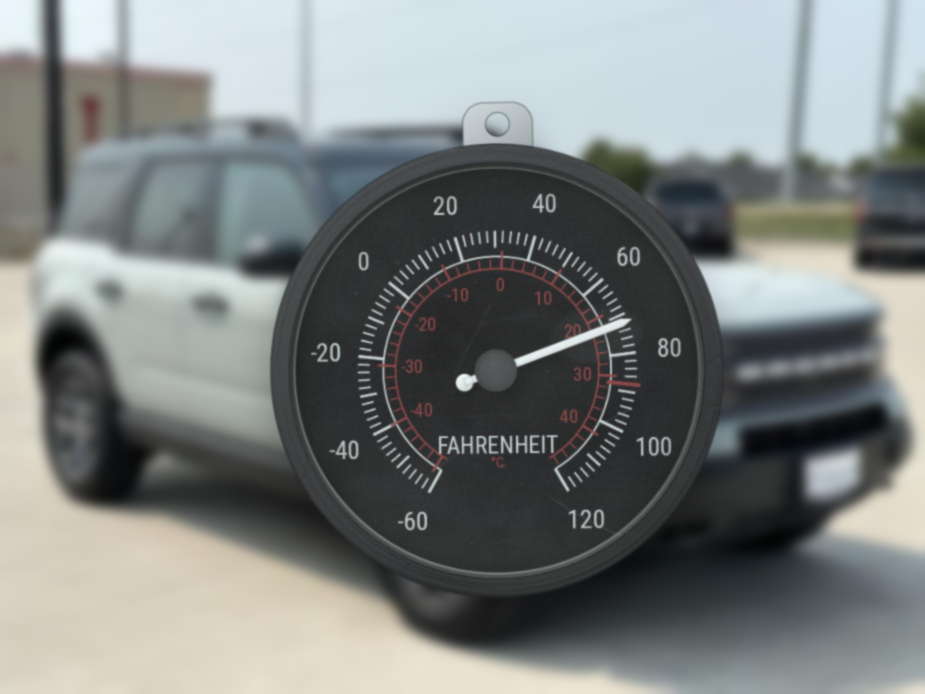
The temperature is 72; °F
